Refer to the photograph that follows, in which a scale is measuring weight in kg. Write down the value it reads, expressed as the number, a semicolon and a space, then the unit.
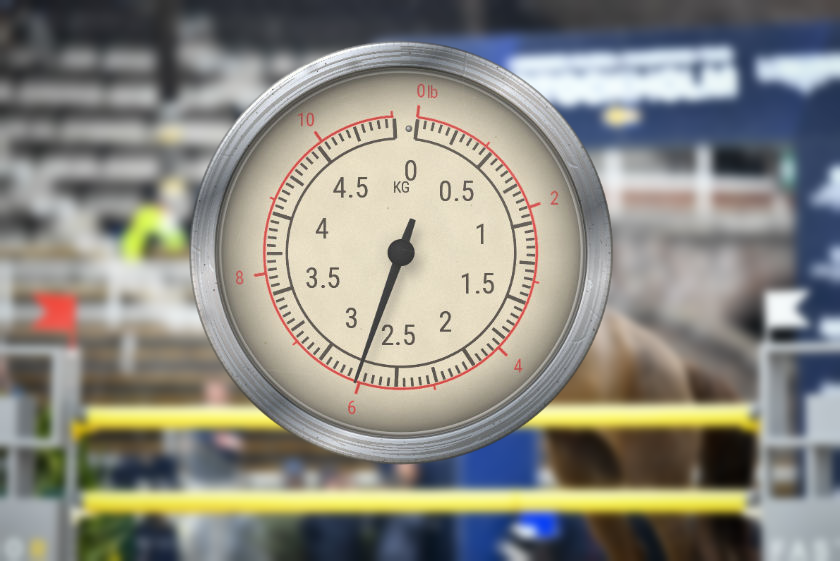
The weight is 2.75; kg
